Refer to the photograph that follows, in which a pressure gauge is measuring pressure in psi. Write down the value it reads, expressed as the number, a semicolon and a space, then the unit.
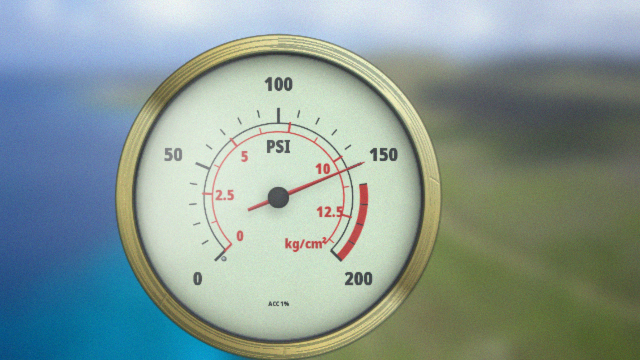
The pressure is 150; psi
